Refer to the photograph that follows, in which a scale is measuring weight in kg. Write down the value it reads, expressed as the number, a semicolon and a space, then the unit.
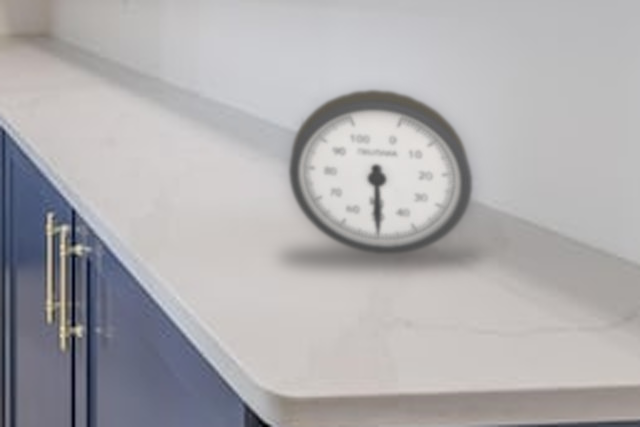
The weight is 50; kg
